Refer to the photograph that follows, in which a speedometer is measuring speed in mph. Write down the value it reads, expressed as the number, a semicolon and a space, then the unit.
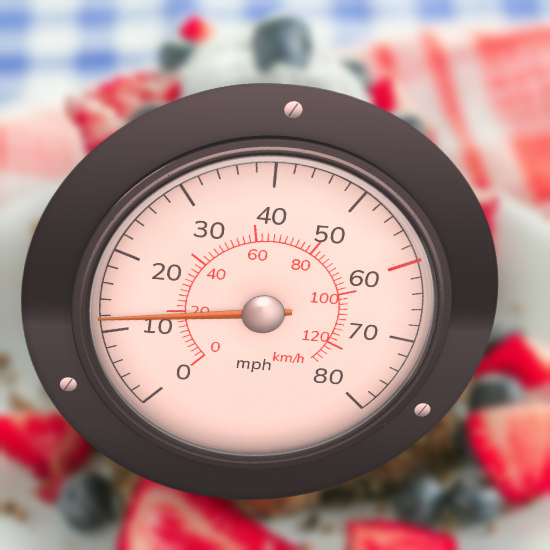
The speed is 12; mph
